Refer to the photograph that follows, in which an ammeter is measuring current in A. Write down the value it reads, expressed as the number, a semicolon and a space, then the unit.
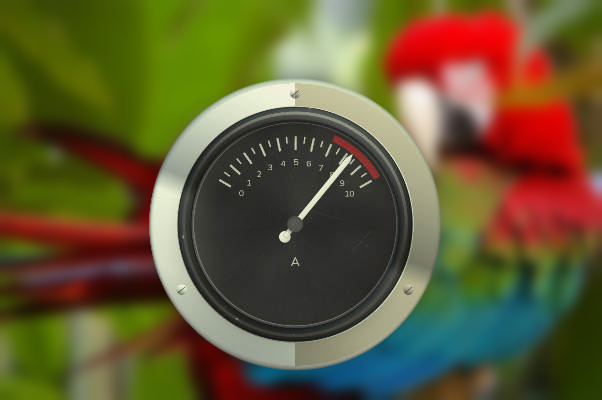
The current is 8.25; A
